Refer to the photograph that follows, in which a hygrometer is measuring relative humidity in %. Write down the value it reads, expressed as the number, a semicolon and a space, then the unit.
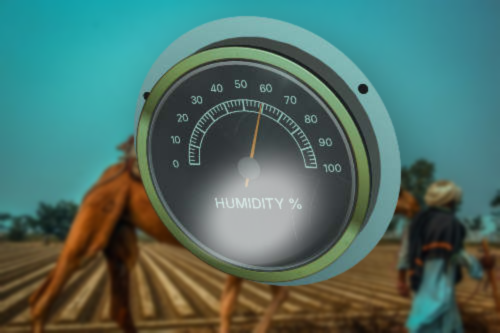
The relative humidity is 60; %
